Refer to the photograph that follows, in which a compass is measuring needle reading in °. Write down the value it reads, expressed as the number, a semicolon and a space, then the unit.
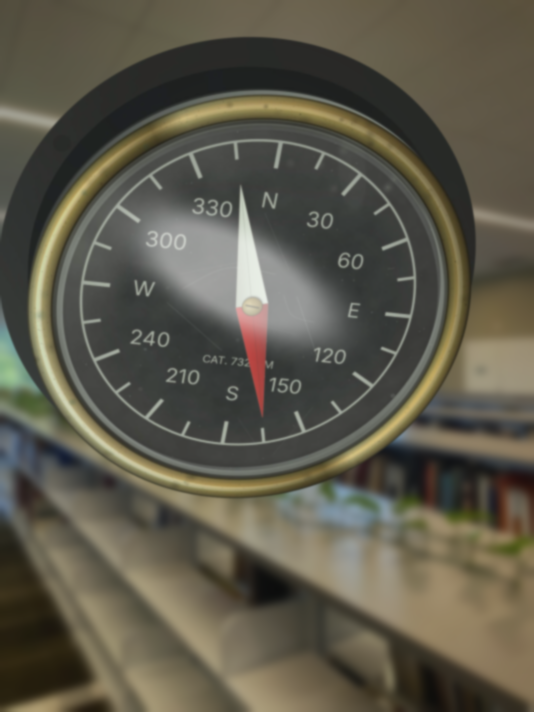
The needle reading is 165; °
